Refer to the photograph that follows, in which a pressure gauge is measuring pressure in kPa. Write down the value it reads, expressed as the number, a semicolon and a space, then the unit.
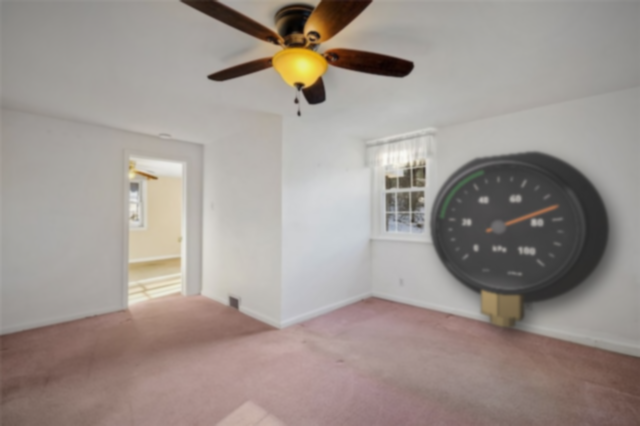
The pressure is 75; kPa
